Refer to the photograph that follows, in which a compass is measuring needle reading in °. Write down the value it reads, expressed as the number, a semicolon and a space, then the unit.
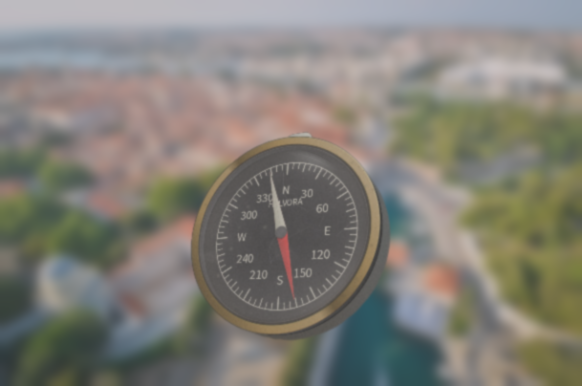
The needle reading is 165; °
